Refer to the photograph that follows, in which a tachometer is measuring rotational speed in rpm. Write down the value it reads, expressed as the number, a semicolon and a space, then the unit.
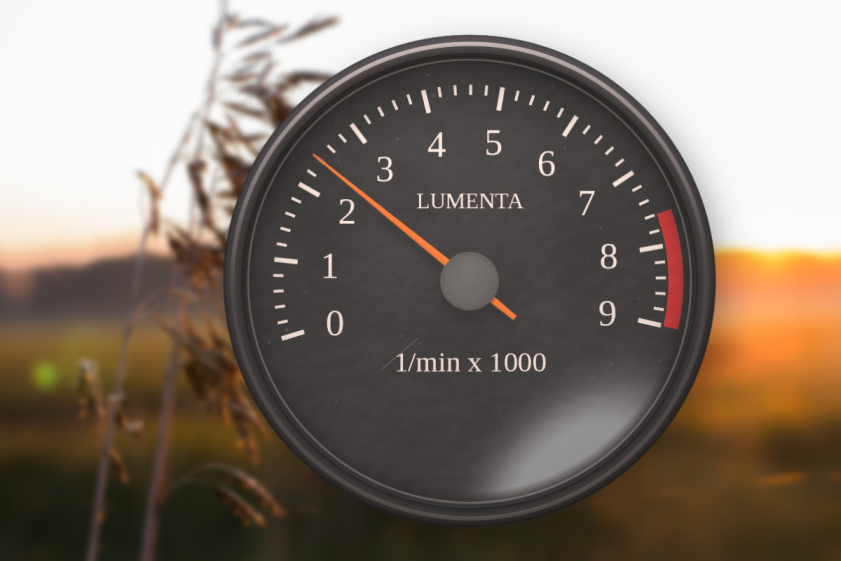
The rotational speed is 2400; rpm
